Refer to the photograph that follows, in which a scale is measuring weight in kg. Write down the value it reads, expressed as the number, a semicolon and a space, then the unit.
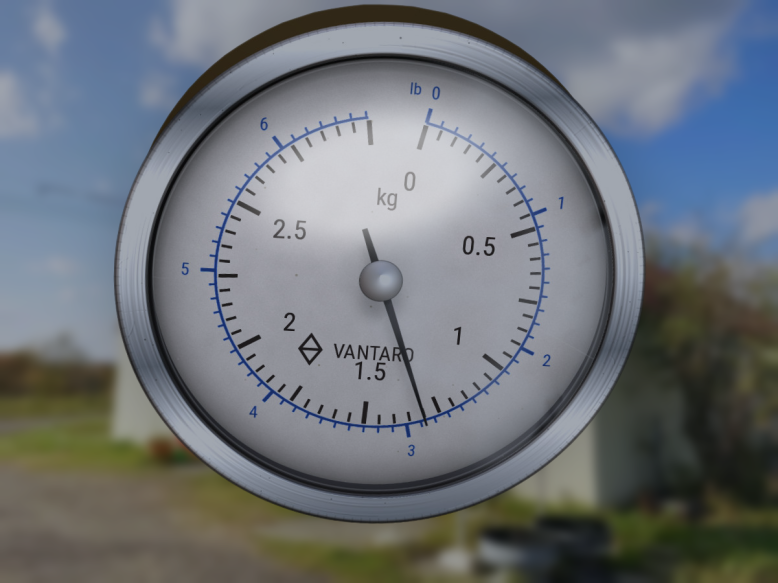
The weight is 1.3; kg
